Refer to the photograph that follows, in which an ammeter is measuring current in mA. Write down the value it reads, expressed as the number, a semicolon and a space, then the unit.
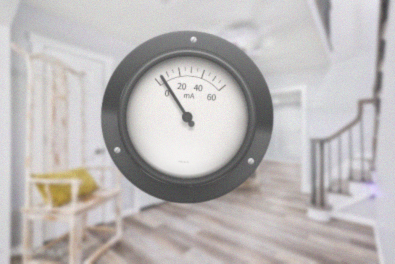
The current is 5; mA
